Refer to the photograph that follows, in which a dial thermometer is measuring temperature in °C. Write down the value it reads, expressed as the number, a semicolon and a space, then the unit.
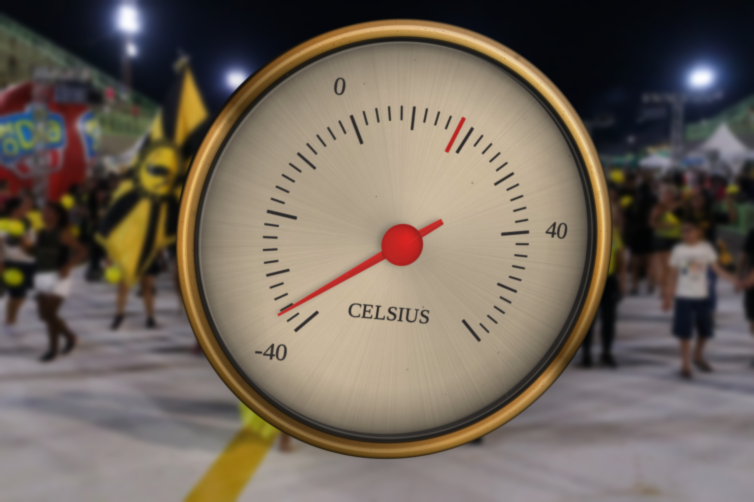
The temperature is -36; °C
